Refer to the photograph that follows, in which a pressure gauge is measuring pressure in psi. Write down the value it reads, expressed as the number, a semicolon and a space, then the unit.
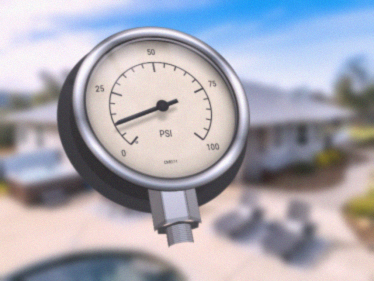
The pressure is 10; psi
